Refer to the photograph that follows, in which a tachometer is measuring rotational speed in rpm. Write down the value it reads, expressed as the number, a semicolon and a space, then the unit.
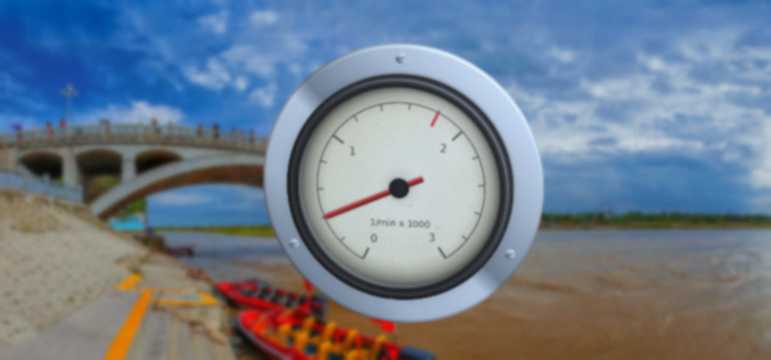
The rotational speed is 400; rpm
